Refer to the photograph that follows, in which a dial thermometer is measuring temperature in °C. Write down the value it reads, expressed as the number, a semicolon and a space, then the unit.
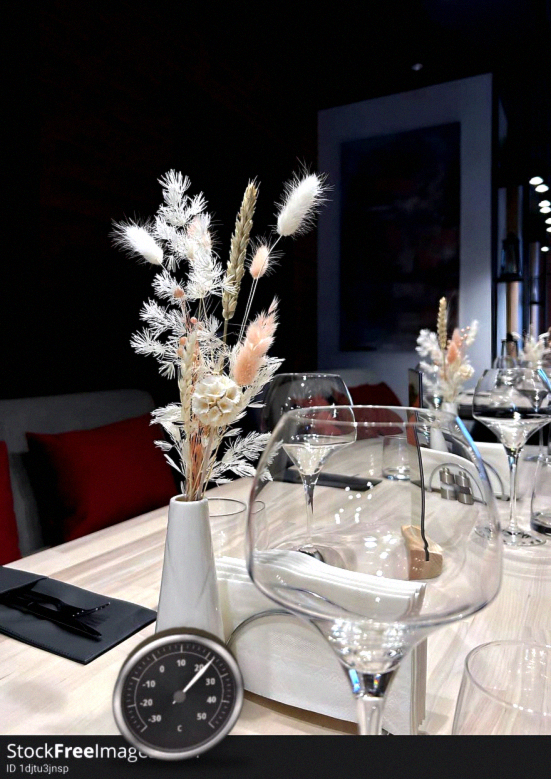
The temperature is 22; °C
